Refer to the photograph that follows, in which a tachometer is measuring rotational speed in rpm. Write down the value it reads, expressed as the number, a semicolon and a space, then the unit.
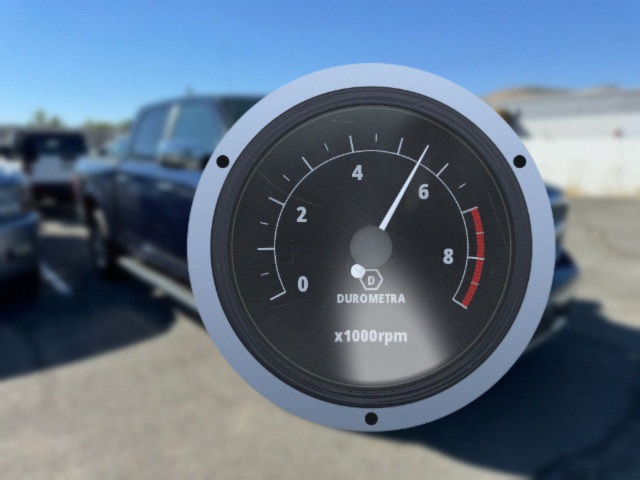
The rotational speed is 5500; rpm
